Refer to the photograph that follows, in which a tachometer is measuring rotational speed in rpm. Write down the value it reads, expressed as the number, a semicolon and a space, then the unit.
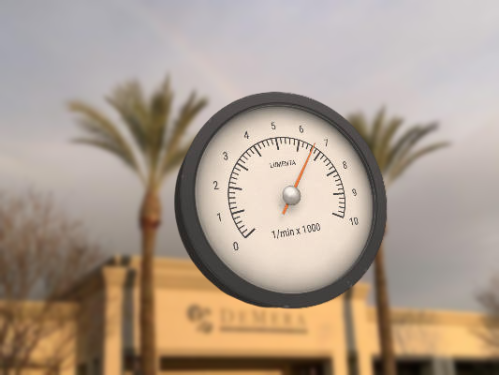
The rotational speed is 6600; rpm
